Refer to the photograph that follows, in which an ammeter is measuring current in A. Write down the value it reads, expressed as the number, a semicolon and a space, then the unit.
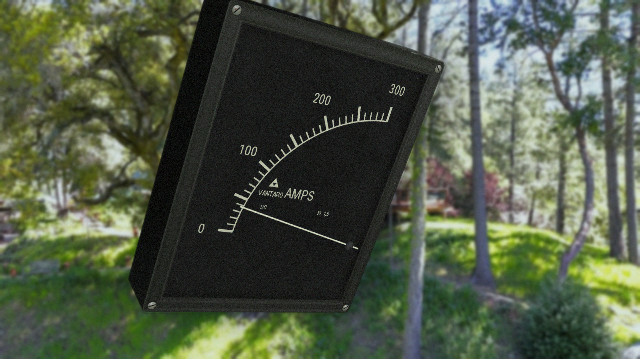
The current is 40; A
